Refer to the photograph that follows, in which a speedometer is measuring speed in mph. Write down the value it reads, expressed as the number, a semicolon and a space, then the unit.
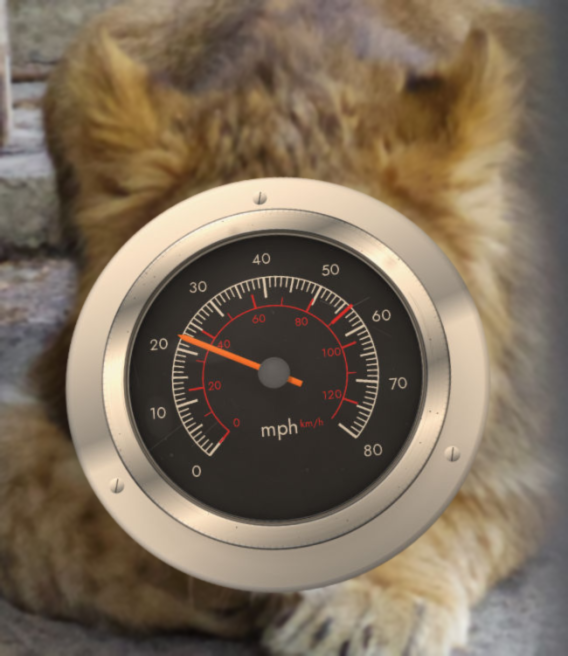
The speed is 22; mph
